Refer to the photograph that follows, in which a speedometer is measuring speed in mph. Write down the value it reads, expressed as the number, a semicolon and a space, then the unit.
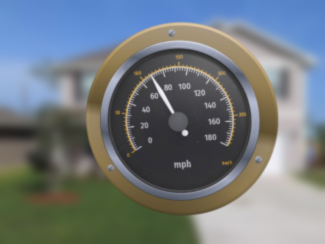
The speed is 70; mph
